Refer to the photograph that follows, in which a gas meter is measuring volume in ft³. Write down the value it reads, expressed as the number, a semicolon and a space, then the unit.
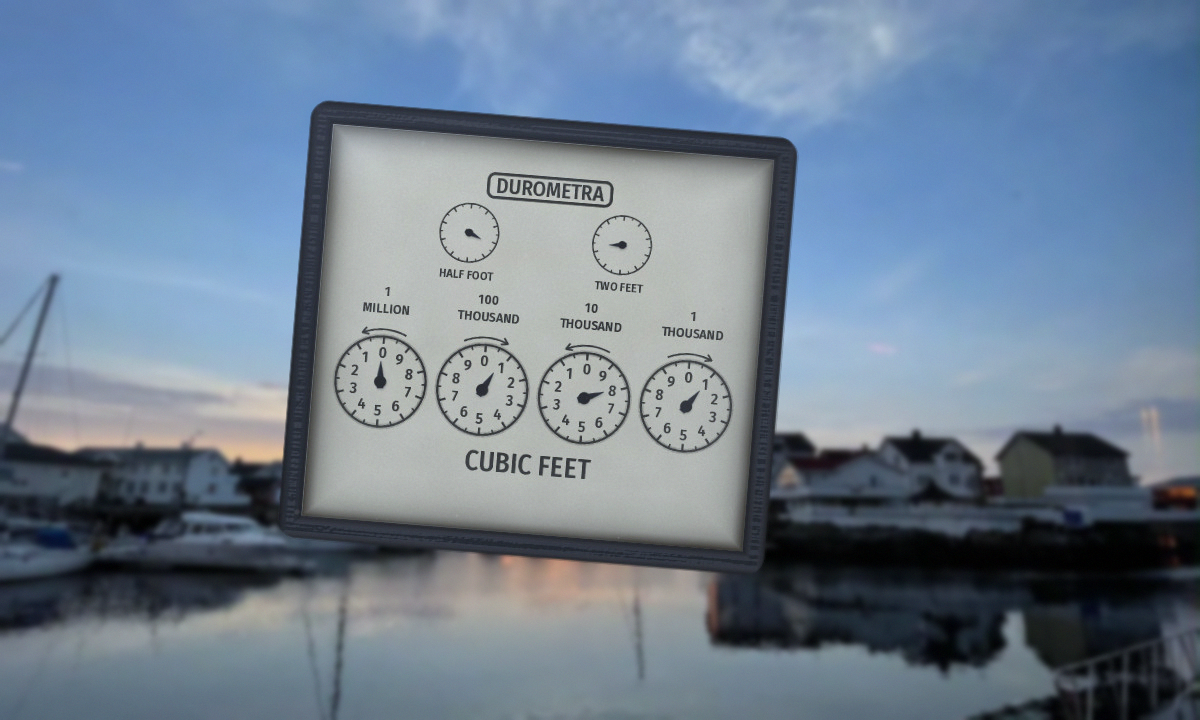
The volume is 8100; ft³
